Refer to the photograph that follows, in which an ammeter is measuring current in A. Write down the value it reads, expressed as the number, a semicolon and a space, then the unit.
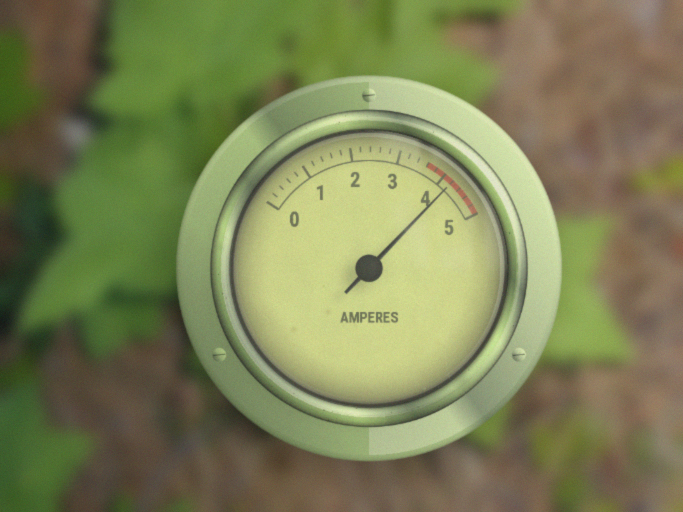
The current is 4.2; A
